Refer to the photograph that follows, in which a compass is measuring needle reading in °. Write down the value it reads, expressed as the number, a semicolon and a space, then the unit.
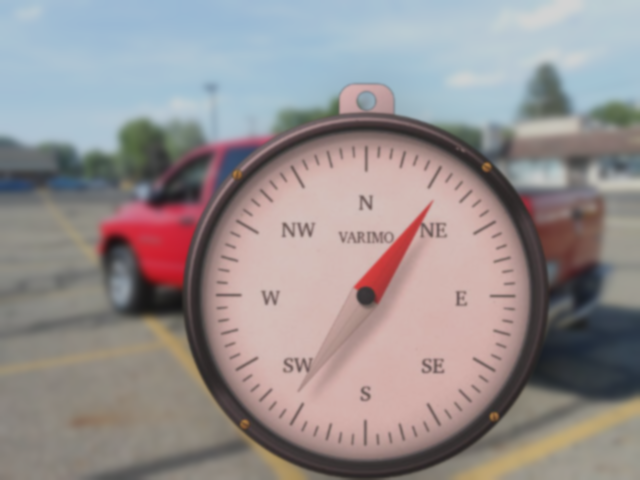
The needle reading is 35; °
